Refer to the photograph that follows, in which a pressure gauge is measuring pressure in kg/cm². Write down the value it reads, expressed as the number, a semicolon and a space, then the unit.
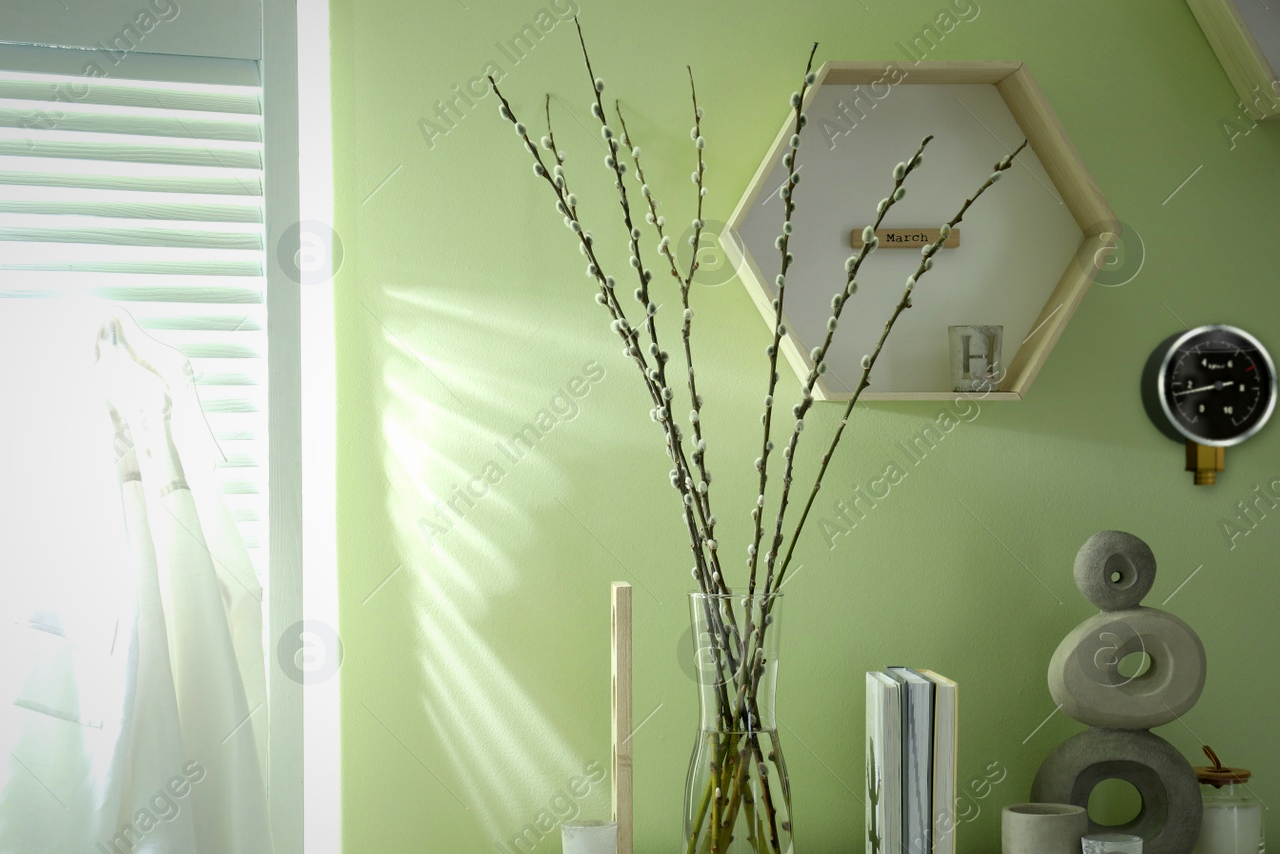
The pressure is 1.5; kg/cm²
